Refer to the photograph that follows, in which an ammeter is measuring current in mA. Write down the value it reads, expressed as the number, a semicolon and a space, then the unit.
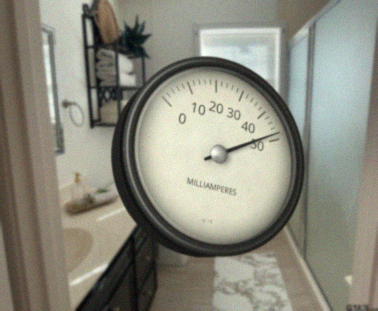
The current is 48; mA
